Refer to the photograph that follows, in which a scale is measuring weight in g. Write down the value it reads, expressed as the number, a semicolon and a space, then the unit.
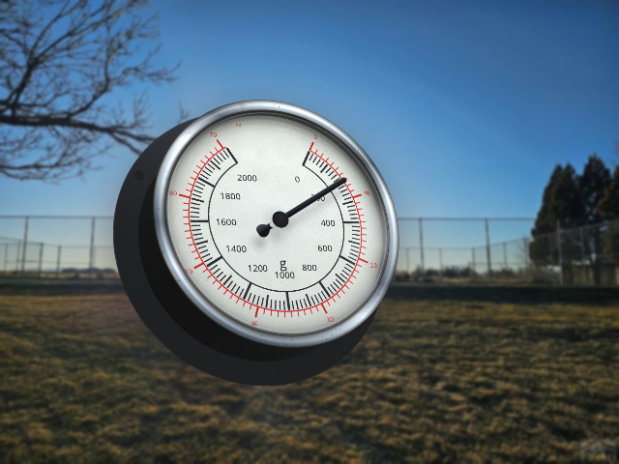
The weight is 200; g
